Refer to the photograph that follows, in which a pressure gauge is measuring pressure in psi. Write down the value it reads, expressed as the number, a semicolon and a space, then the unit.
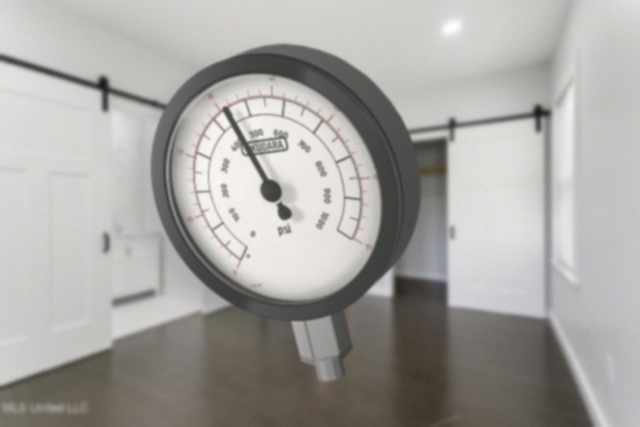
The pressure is 450; psi
